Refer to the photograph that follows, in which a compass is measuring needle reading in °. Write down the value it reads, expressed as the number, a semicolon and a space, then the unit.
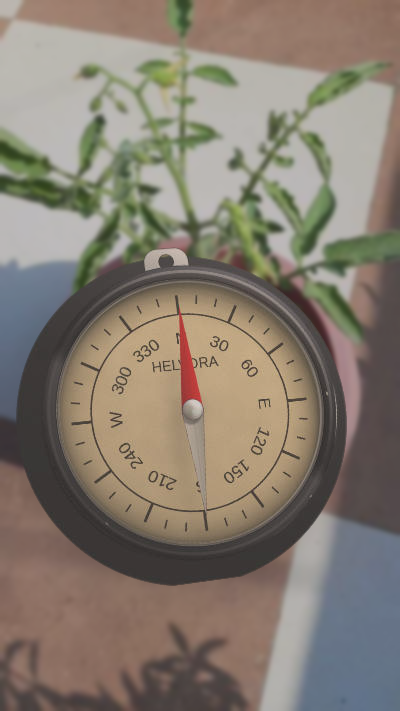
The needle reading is 0; °
